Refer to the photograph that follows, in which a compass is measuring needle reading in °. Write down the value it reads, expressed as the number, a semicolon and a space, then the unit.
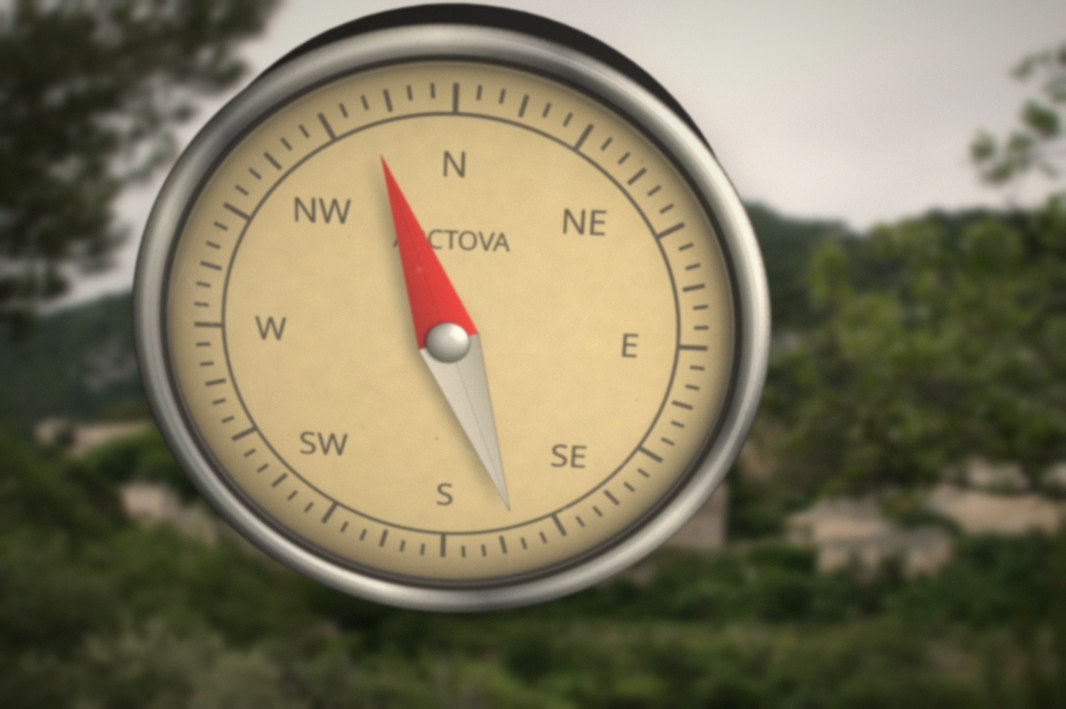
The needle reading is 340; °
